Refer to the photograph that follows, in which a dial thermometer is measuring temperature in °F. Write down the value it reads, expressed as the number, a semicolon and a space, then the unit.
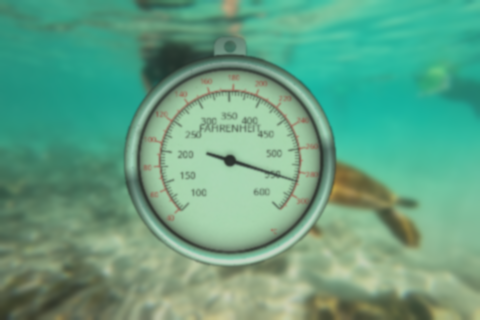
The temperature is 550; °F
